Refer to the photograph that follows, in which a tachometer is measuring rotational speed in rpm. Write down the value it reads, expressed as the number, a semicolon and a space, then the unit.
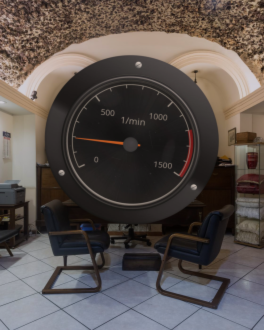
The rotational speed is 200; rpm
